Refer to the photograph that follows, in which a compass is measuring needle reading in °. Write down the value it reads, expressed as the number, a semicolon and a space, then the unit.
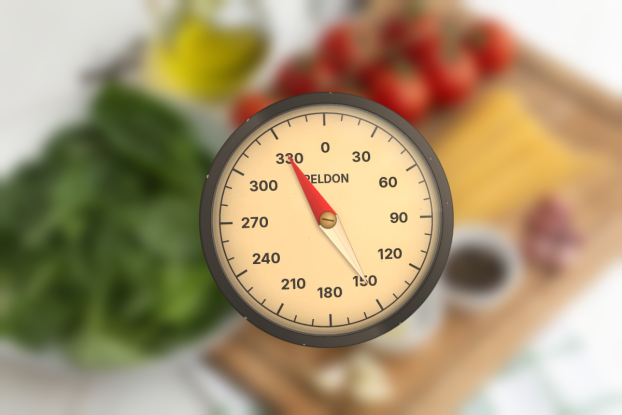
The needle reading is 330; °
